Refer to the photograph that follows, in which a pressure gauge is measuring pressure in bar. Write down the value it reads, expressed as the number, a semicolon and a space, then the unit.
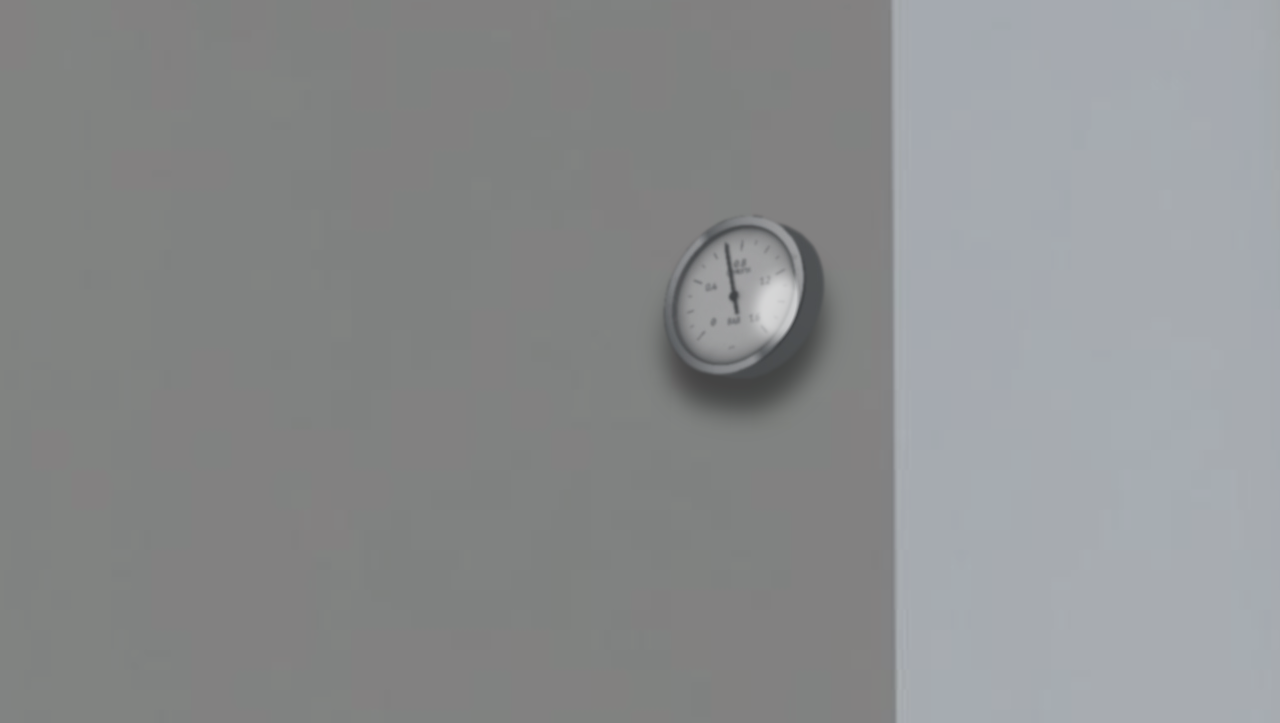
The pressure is 0.7; bar
